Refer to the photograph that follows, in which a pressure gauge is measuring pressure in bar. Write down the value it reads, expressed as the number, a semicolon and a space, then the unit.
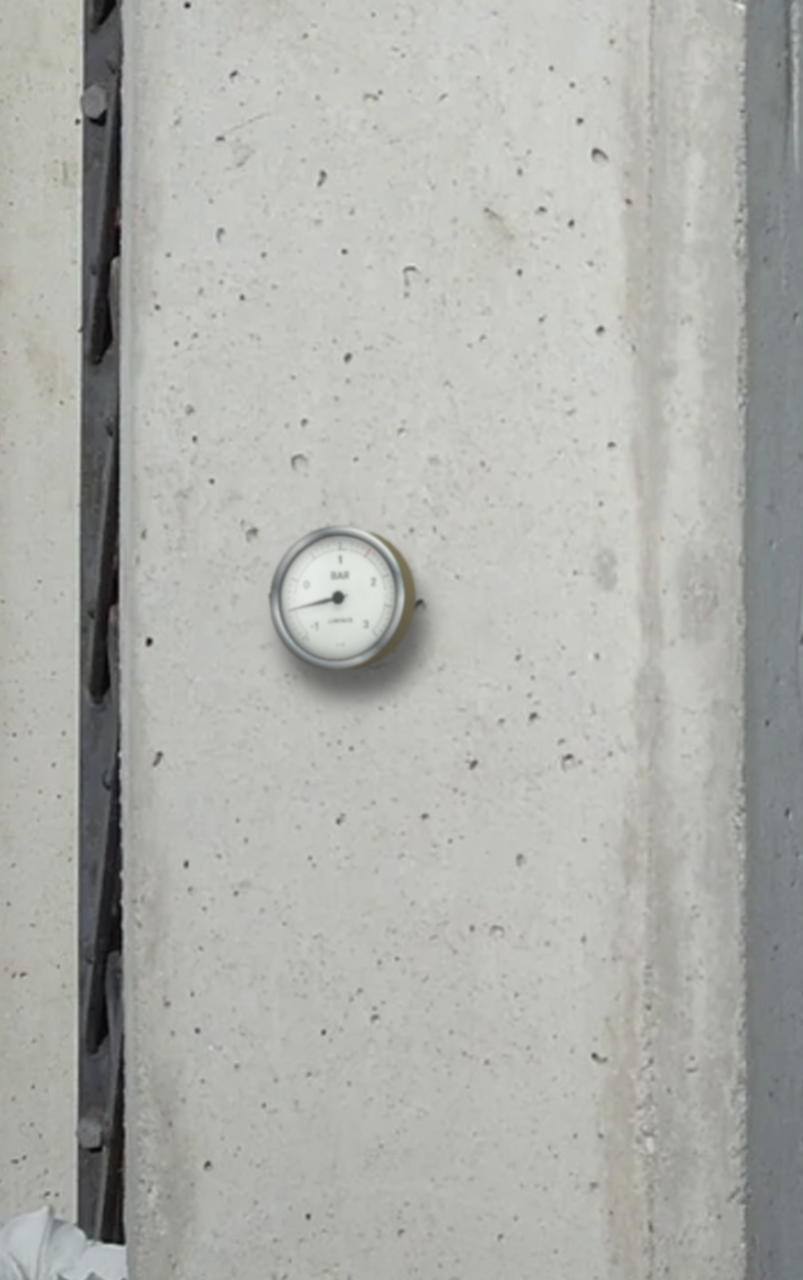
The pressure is -0.5; bar
